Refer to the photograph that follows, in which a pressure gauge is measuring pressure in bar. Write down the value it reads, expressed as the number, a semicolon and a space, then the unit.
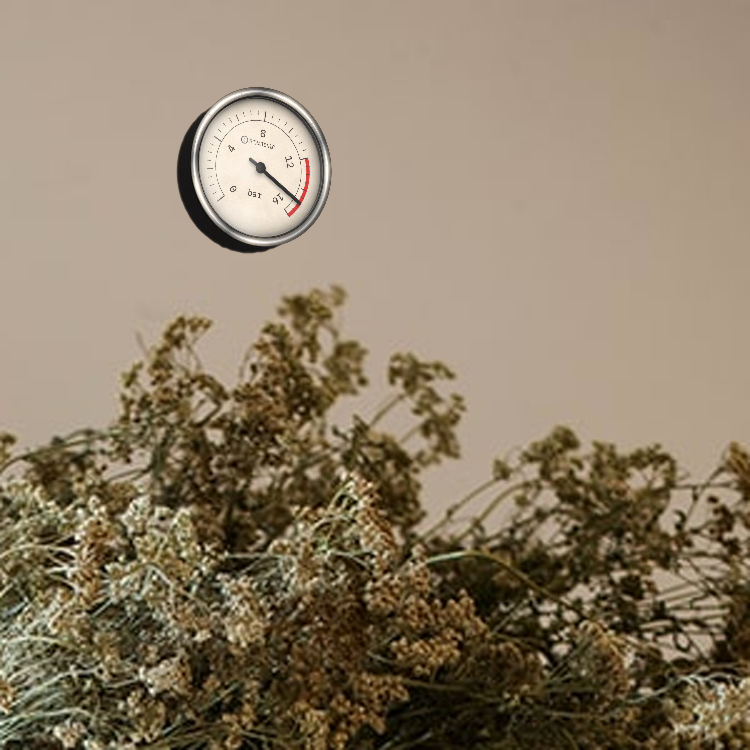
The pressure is 15; bar
